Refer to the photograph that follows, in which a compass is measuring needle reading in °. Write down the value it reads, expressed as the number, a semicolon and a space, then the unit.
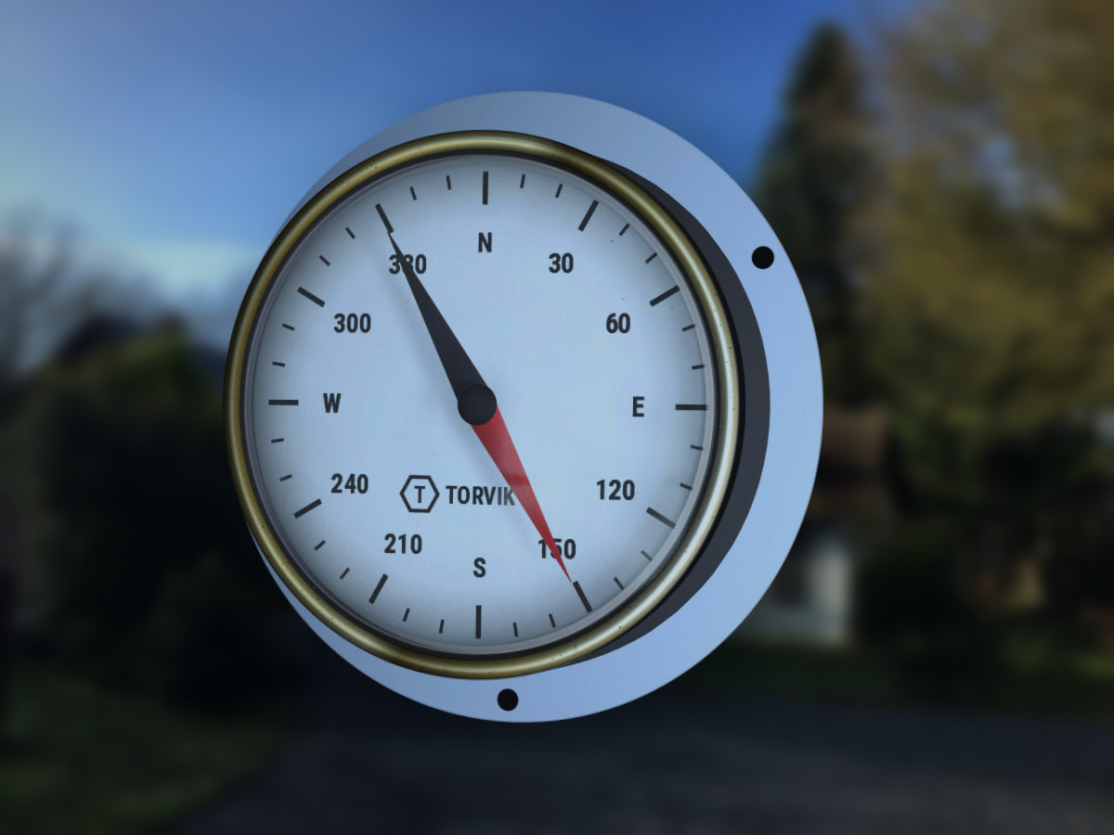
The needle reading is 150; °
